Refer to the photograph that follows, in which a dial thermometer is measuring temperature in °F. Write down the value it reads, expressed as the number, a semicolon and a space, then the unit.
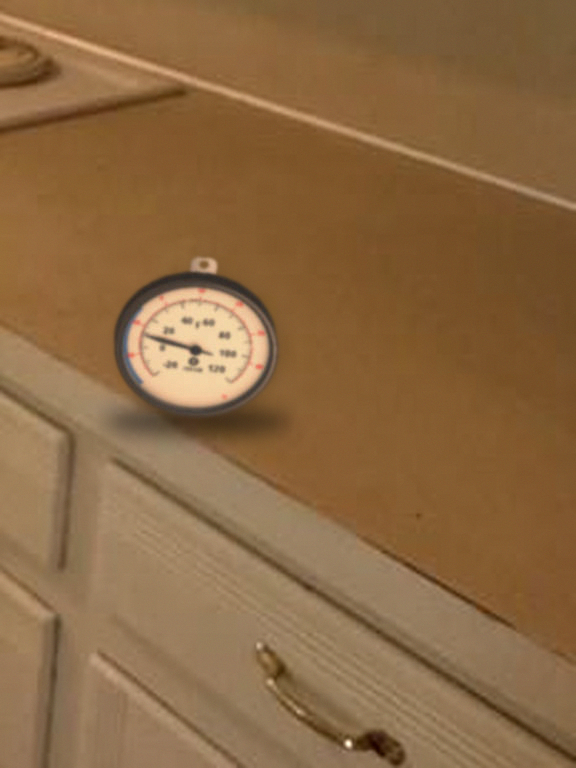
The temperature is 10; °F
